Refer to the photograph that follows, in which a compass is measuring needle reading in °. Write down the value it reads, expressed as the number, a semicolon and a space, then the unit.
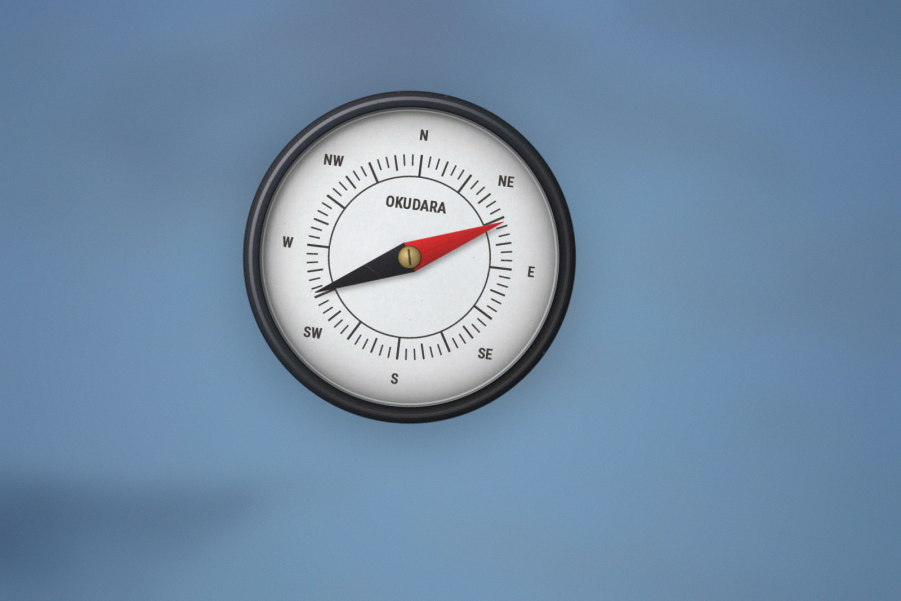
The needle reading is 62.5; °
